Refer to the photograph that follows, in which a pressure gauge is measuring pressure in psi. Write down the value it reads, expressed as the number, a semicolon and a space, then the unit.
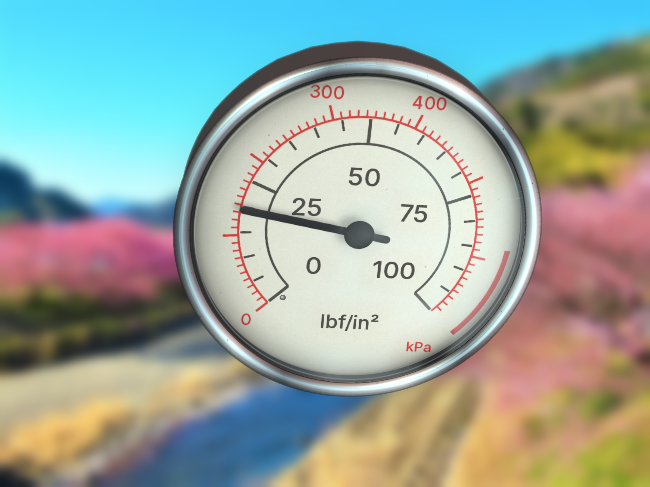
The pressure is 20; psi
